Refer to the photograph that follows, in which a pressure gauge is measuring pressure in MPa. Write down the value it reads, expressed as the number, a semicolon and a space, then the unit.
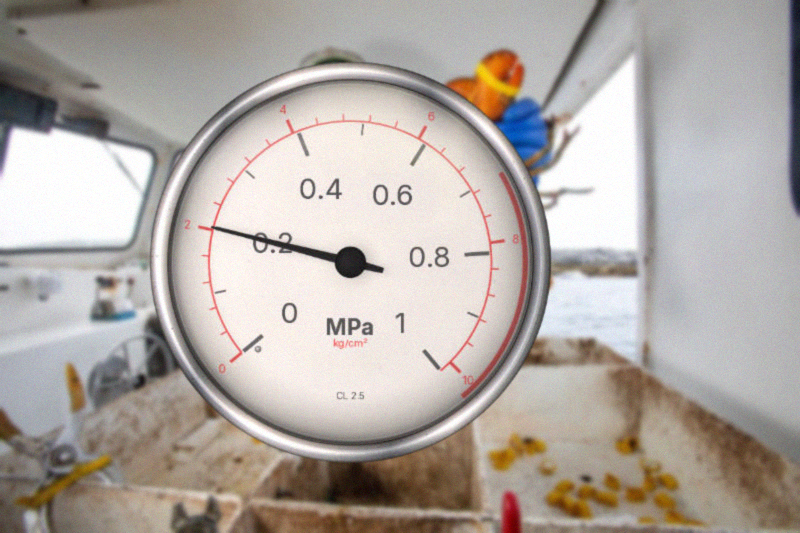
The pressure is 0.2; MPa
